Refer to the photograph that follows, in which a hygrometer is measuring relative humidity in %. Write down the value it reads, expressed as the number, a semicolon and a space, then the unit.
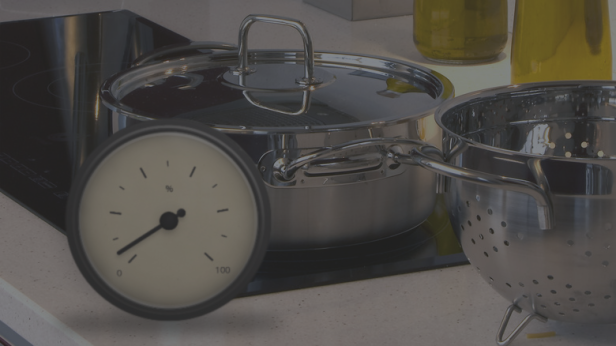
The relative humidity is 5; %
